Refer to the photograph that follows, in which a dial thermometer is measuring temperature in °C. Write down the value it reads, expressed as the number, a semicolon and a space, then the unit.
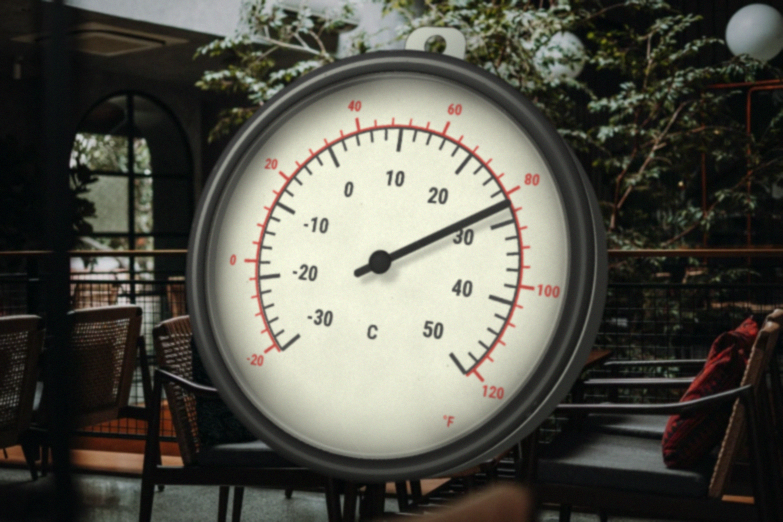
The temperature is 28; °C
